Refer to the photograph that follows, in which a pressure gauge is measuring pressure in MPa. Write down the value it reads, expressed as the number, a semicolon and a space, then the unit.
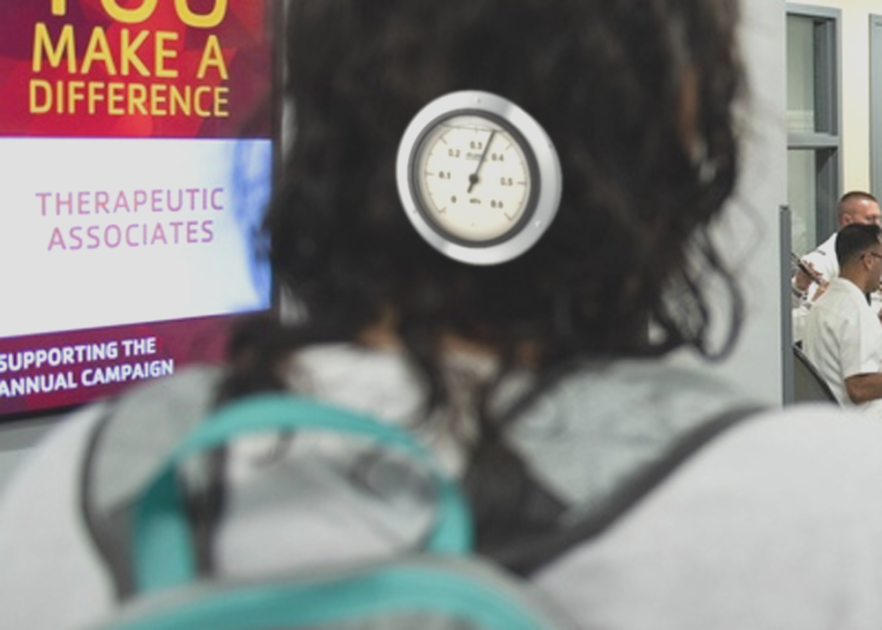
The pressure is 0.35; MPa
